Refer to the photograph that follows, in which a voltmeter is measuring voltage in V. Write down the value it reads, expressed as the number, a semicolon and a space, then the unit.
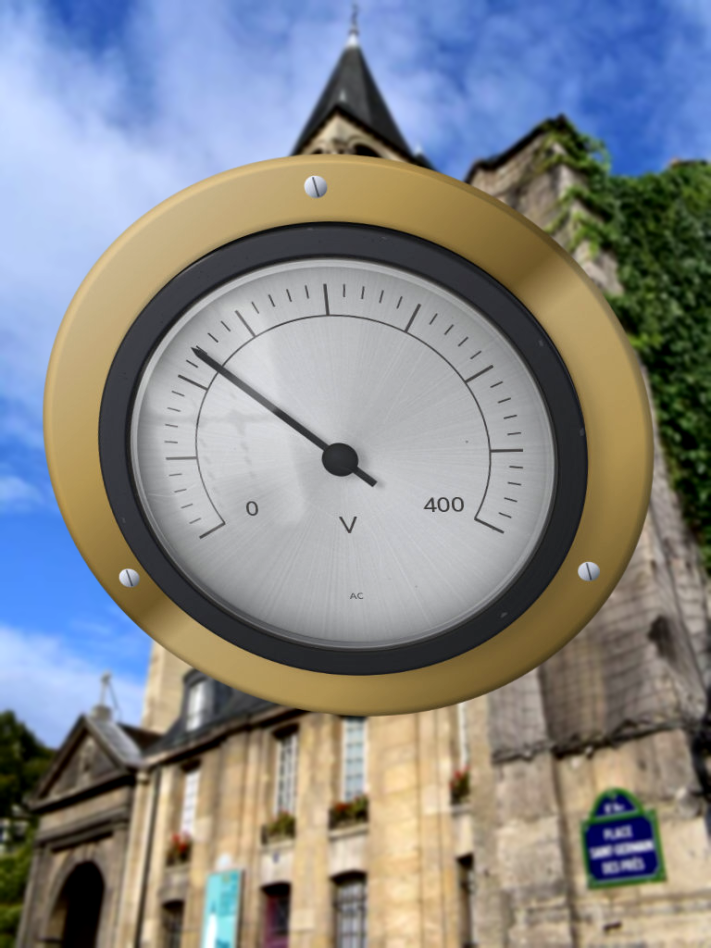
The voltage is 120; V
